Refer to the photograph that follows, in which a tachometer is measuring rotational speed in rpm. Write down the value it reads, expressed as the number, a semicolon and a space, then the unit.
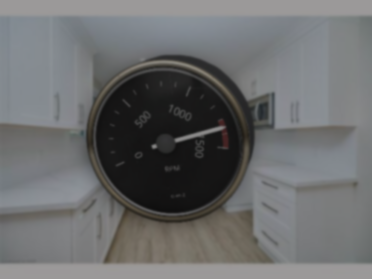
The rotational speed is 1350; rpm
